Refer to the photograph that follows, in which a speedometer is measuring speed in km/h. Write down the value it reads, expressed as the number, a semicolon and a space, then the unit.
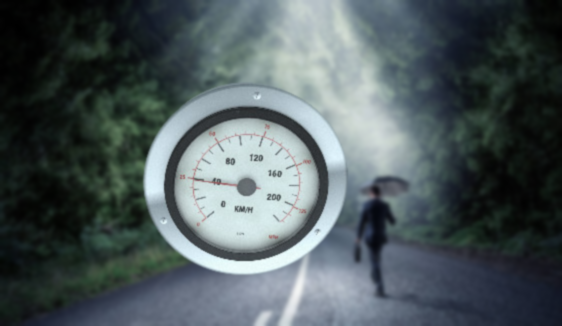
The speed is 40; km/h
